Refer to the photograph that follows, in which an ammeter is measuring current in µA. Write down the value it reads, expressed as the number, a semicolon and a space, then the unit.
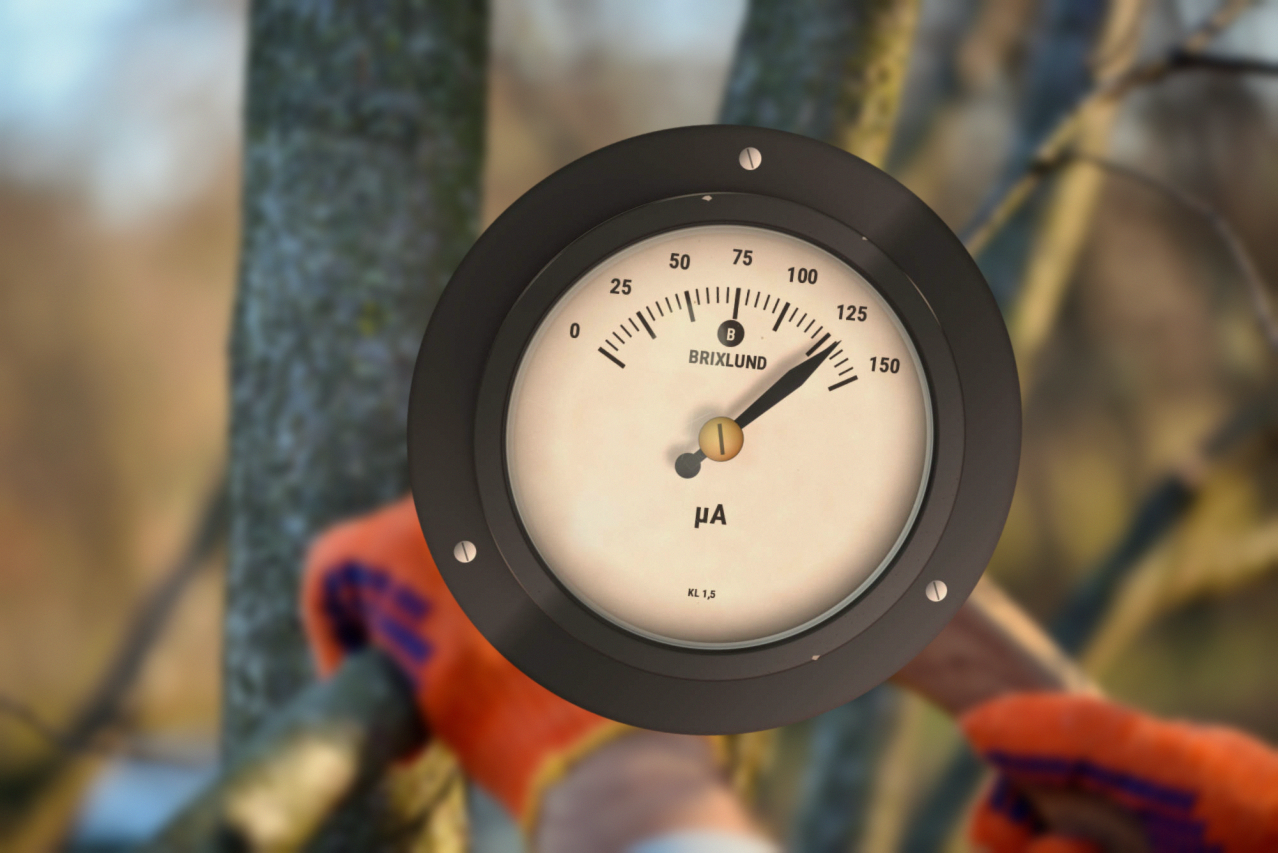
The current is 130; µA
